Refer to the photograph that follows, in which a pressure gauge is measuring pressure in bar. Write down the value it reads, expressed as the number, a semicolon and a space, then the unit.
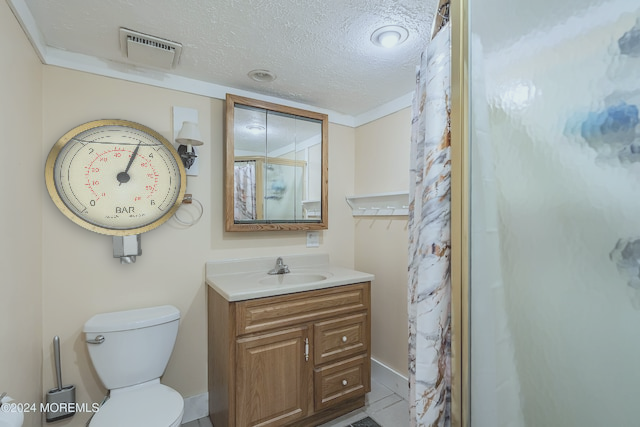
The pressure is 3.5; bar
